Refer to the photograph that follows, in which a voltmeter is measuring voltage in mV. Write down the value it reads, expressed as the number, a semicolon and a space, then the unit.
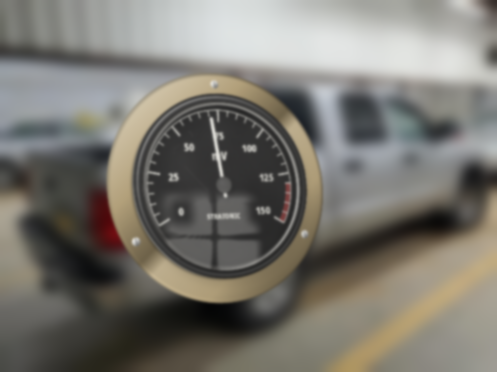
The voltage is 70; mV
